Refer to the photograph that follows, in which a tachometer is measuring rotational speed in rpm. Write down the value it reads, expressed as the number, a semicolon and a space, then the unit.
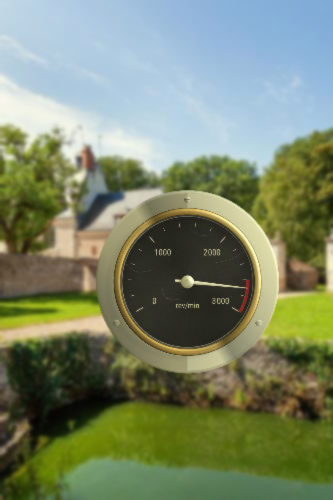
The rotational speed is 2700; rpm
